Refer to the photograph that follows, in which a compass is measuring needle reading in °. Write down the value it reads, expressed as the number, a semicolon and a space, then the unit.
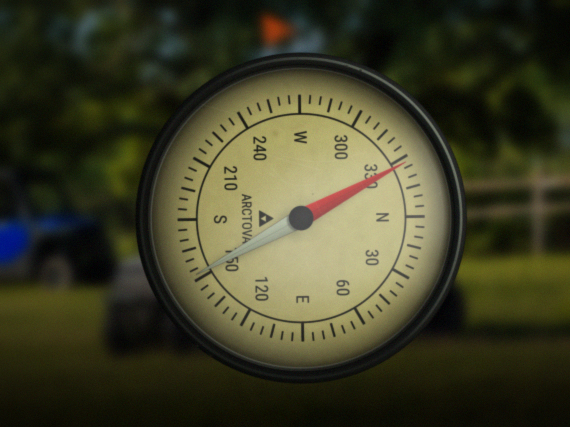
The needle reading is 332.5; °
